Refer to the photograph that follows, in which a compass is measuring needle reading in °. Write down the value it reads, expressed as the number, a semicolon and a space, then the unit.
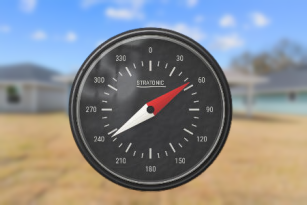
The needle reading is 55; °
